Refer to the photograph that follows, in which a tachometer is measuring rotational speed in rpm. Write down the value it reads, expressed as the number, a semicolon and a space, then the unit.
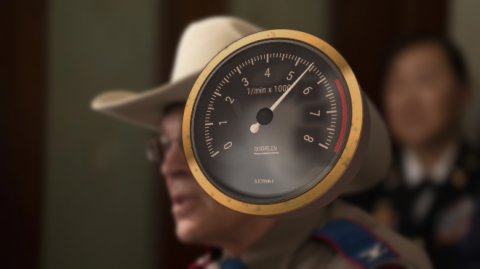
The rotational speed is 5500; rpm
